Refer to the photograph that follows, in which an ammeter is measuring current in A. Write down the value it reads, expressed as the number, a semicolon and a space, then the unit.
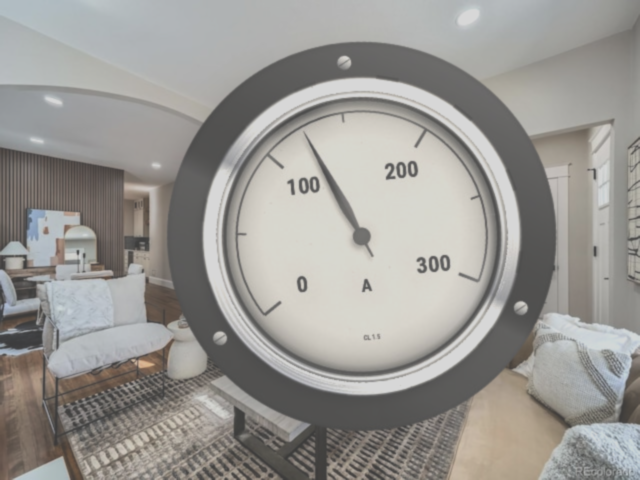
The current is 125; A
